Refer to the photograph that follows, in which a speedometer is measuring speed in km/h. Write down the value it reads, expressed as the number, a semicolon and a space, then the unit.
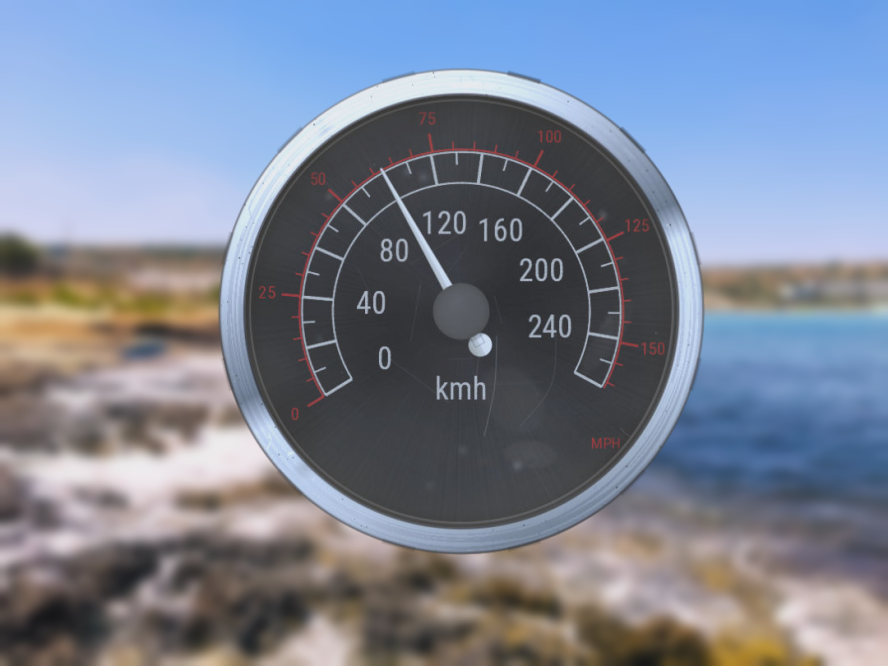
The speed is 100; km/h
